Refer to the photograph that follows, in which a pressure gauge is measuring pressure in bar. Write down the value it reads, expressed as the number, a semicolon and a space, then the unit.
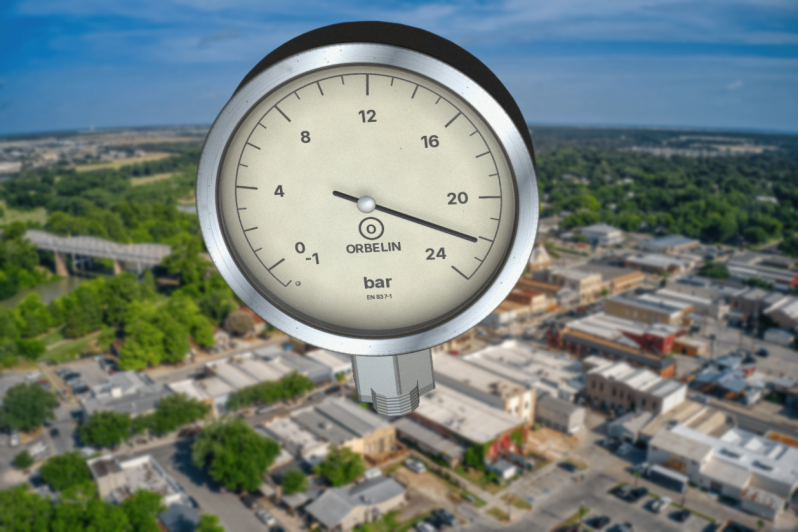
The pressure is 22; bar
